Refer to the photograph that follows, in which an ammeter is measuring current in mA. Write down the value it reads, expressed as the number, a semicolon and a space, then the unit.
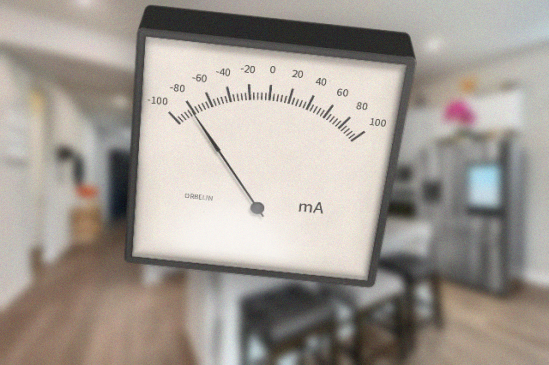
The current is -80; mA
